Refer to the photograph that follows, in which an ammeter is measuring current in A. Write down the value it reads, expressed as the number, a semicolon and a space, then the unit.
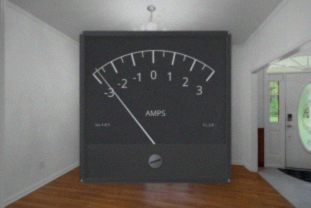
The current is -2.75; A
